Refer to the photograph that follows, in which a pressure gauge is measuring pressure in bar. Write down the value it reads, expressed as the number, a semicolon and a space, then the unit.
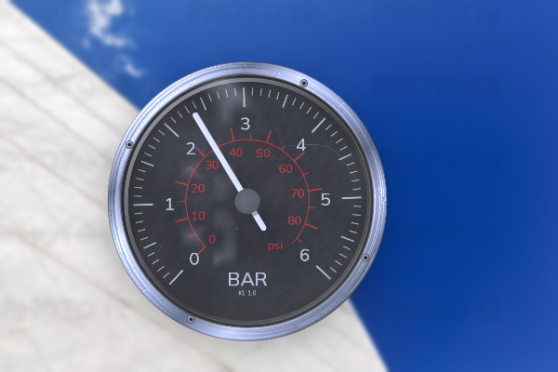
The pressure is 2.35; bar
